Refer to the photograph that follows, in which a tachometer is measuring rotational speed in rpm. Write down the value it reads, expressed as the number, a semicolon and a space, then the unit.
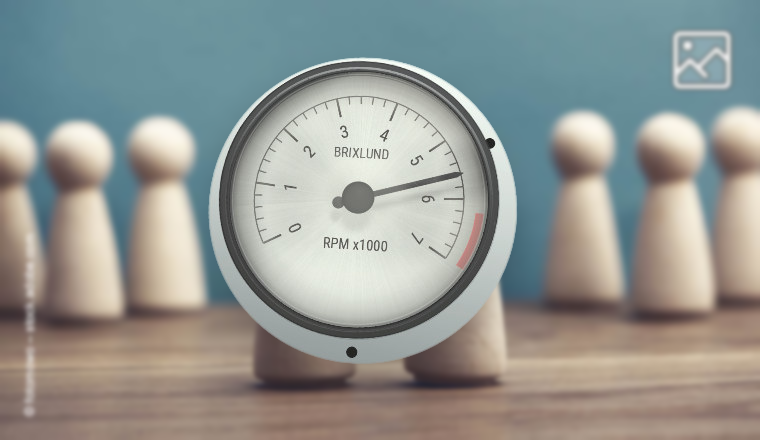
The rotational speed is 5600; rpm
